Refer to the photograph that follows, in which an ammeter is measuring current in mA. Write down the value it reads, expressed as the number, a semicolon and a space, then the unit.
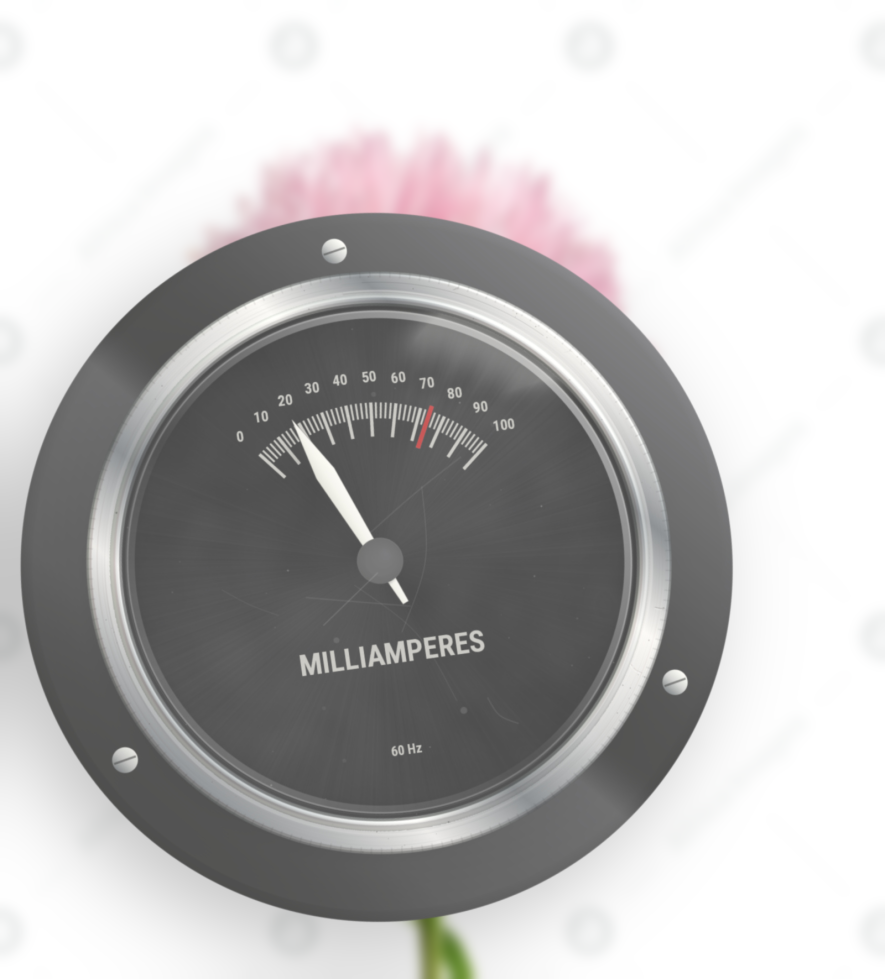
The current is 18; mA
